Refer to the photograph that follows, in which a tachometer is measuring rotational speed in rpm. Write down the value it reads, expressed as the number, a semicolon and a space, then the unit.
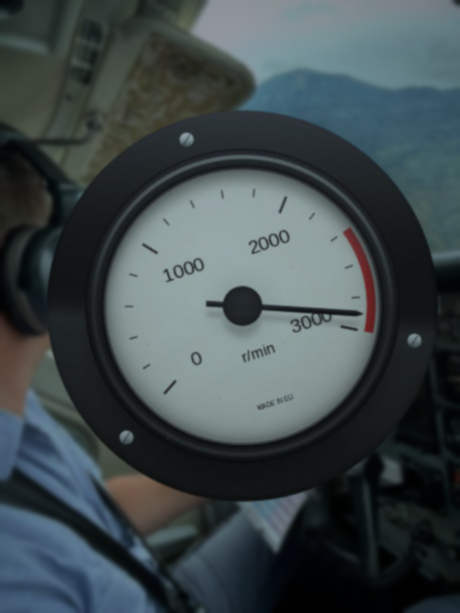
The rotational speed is 2900; rpm
